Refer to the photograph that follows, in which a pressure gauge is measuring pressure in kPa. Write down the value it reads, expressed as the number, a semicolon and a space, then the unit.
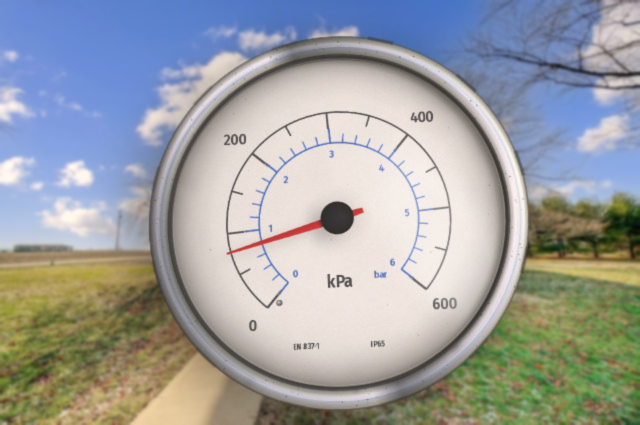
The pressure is 75; kPa
